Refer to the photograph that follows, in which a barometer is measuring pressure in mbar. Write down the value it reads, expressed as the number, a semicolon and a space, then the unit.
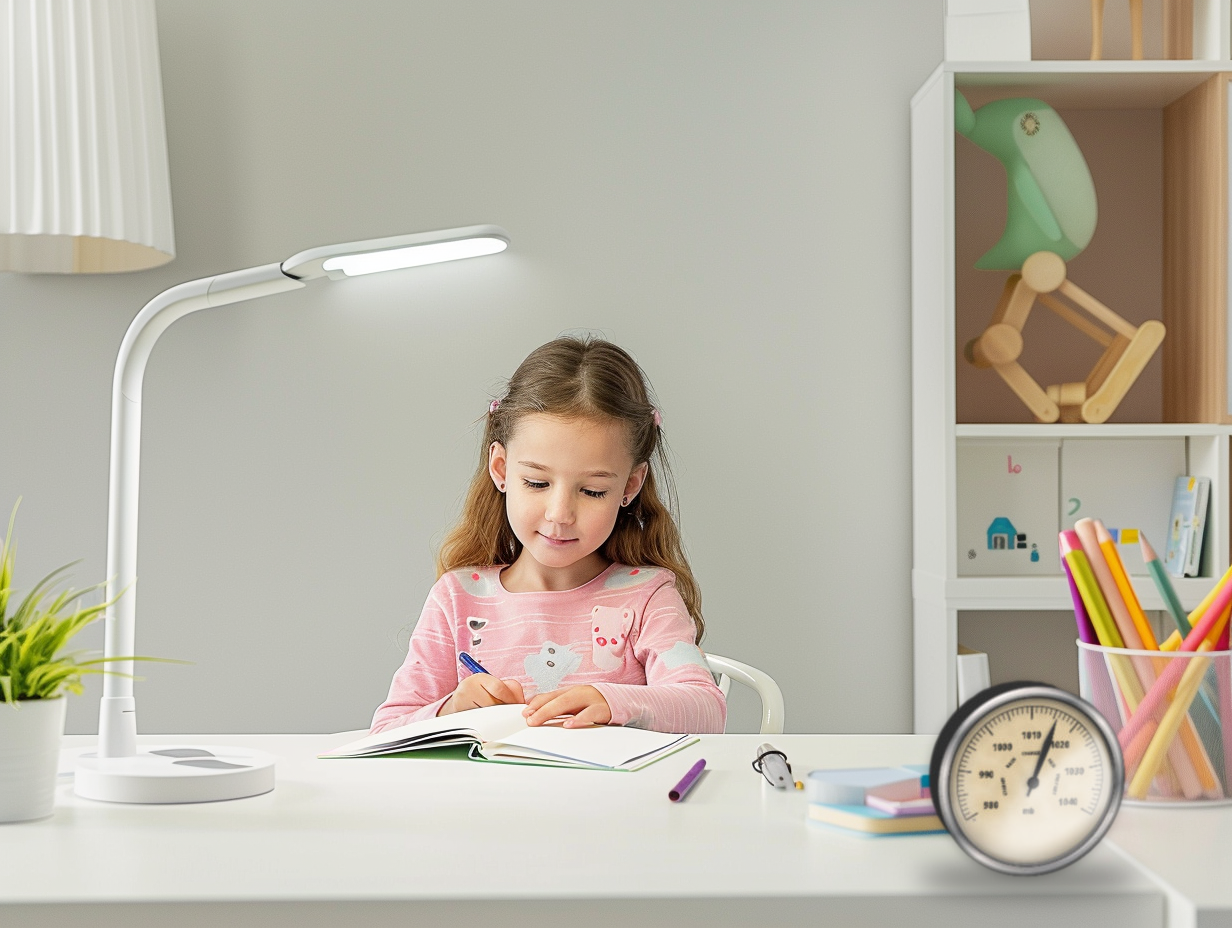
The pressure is 1015; mbar
